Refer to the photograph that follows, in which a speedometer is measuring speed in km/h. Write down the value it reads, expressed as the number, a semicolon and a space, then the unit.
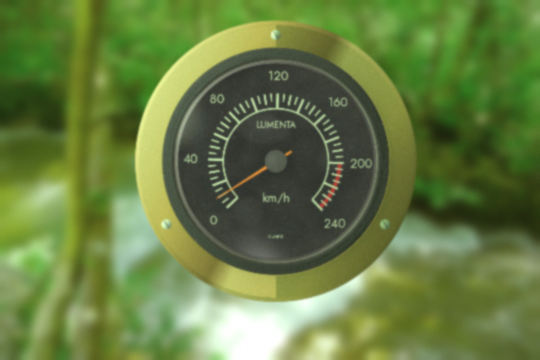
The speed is 10; km/h
